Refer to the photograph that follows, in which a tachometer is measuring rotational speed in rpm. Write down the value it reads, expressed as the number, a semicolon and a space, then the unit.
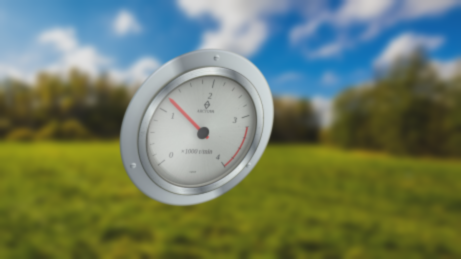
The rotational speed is 1200; rpm
